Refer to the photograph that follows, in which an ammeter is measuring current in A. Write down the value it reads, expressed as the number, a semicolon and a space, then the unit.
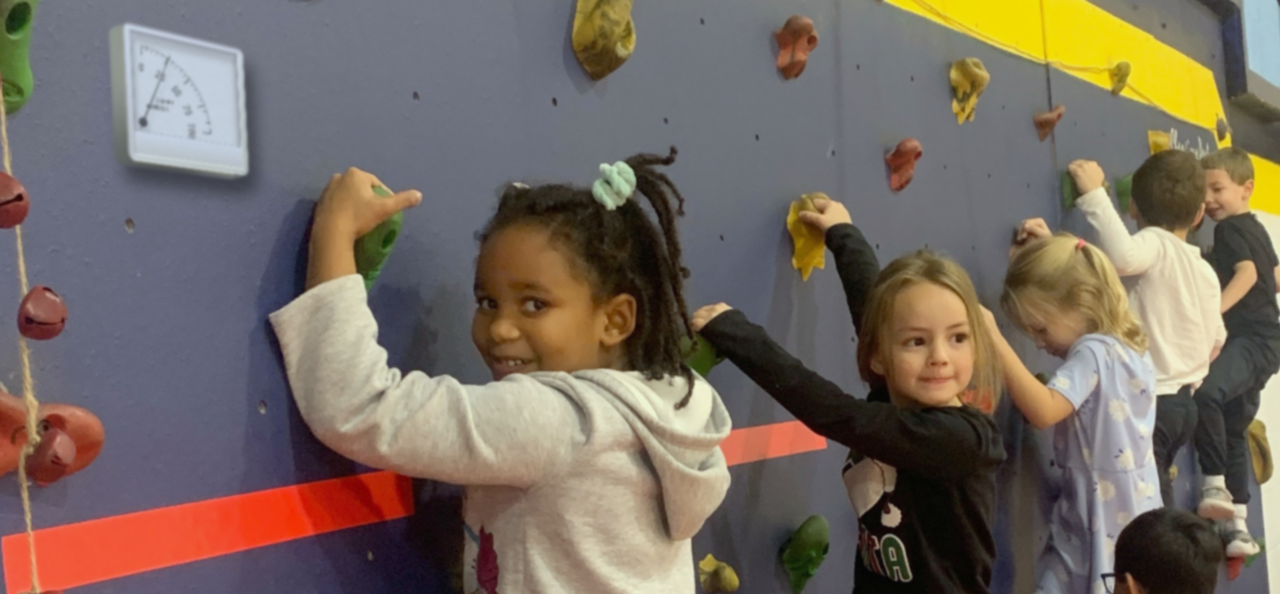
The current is 25; A
